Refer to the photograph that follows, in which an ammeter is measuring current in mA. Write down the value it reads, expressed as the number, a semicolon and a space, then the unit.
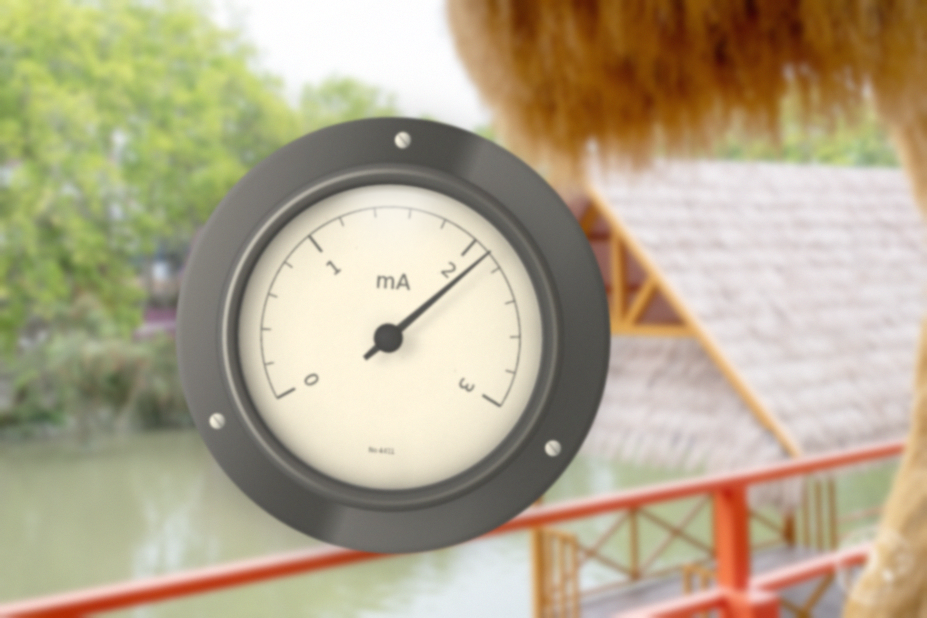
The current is 2.1; mA
